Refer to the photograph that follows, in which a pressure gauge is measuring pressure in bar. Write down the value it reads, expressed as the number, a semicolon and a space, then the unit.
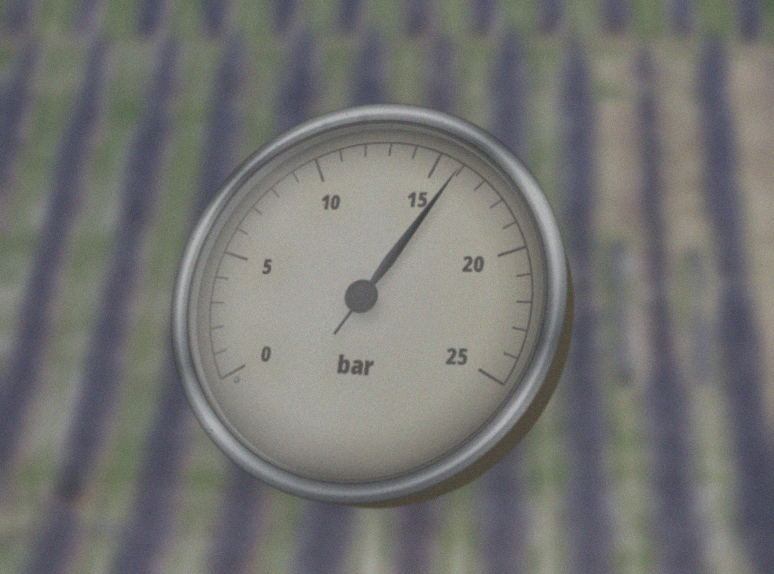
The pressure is 16; bar
